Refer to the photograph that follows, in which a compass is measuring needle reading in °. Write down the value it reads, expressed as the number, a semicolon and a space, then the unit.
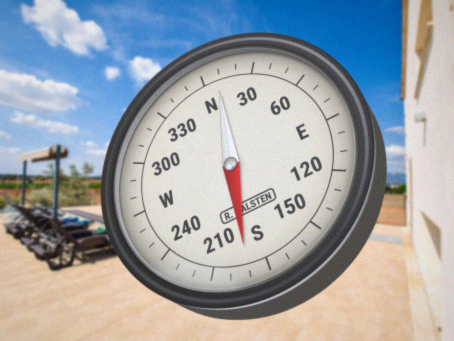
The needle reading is 190; °
